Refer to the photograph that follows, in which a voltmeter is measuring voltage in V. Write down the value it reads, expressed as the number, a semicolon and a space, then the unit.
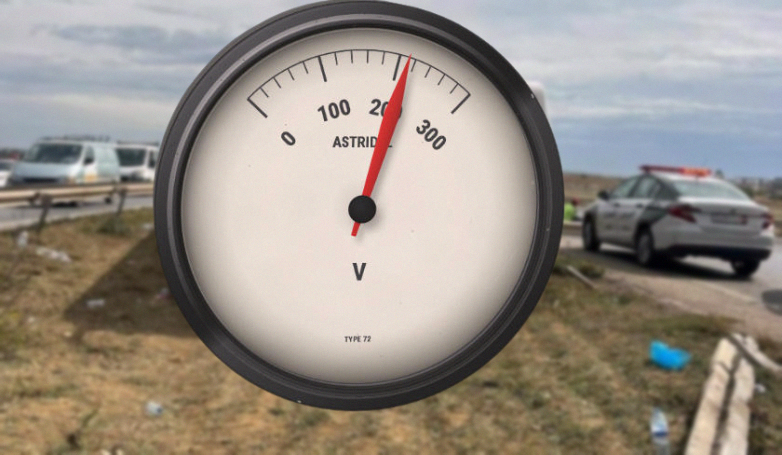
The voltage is 210; V
